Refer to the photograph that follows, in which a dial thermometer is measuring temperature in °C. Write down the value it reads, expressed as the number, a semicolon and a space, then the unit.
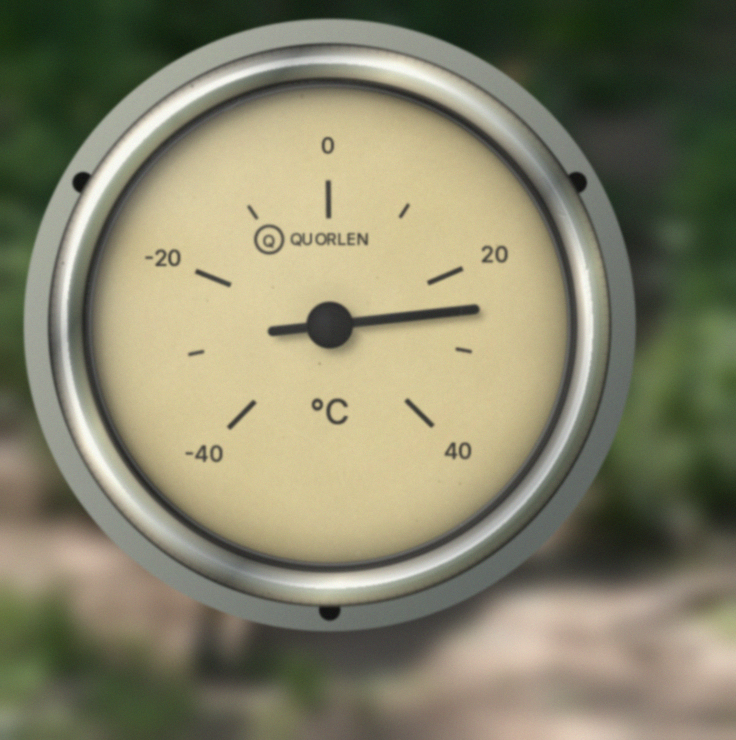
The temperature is 25; °C
